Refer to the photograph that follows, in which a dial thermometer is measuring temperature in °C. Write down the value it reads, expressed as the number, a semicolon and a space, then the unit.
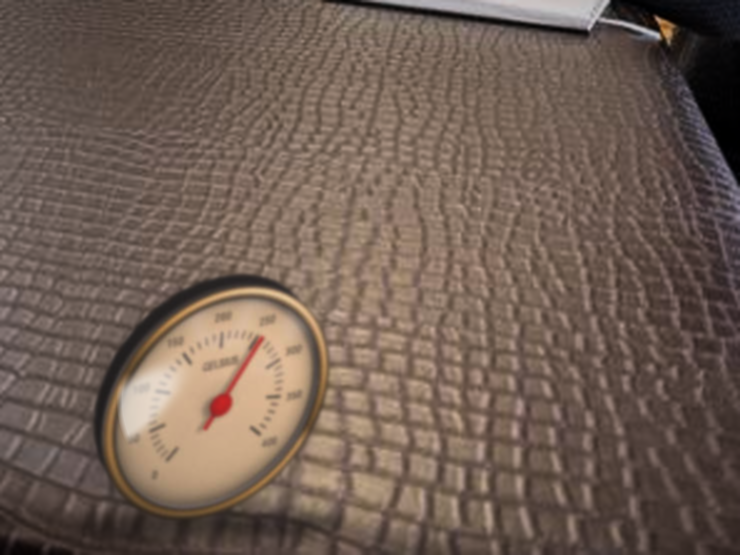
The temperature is 250; °C
